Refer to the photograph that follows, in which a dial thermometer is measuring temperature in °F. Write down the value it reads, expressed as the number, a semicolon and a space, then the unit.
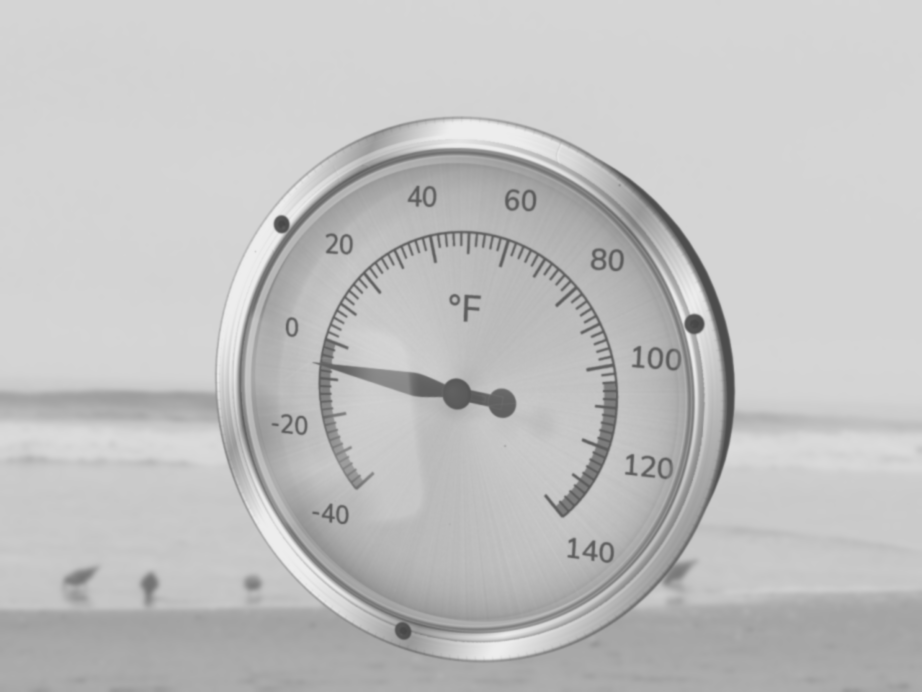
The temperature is -6; °F
